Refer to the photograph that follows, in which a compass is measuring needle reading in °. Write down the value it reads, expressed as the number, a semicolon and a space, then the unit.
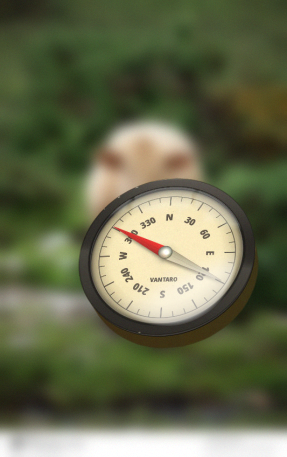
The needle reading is 300; °
